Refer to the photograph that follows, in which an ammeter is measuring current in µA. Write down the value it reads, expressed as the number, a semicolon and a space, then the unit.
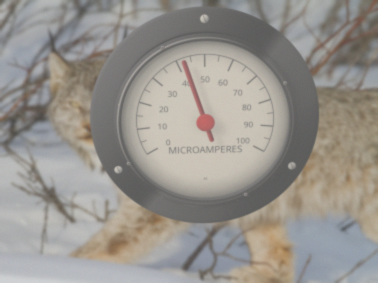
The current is 42.5; µA
